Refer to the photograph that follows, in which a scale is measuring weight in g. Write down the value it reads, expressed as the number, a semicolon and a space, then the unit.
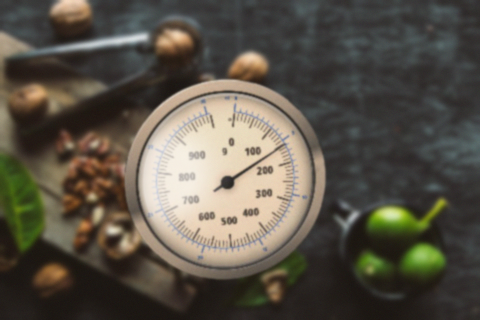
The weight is 150; g
